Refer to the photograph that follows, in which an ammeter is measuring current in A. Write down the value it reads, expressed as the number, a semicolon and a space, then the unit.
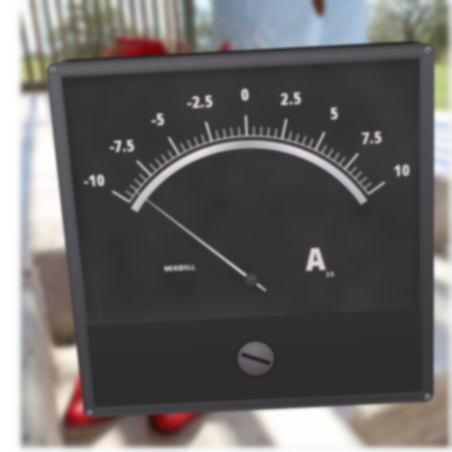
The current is -9; A
